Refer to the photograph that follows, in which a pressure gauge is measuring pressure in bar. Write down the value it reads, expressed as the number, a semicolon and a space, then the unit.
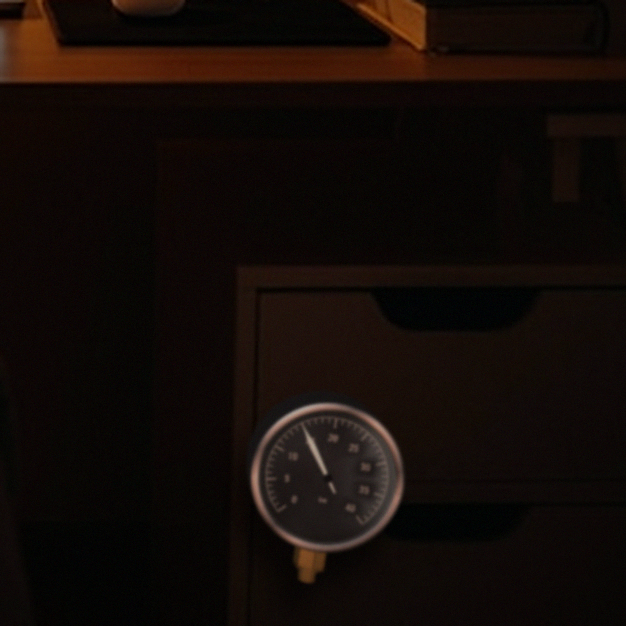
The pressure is 15; bar
